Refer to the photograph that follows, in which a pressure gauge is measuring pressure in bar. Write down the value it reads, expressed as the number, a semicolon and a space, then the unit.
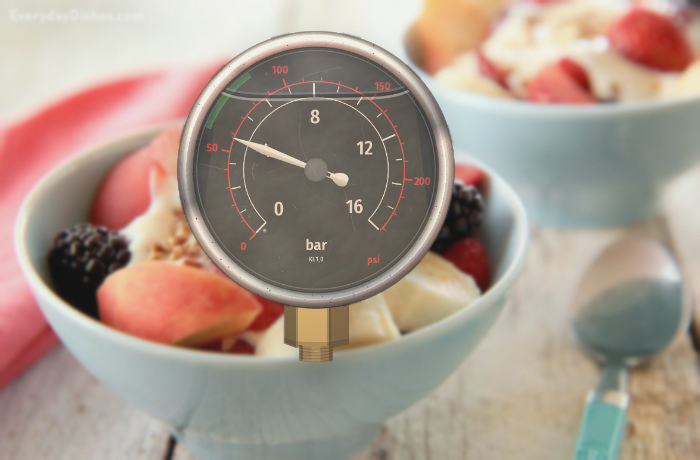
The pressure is 4; bar
